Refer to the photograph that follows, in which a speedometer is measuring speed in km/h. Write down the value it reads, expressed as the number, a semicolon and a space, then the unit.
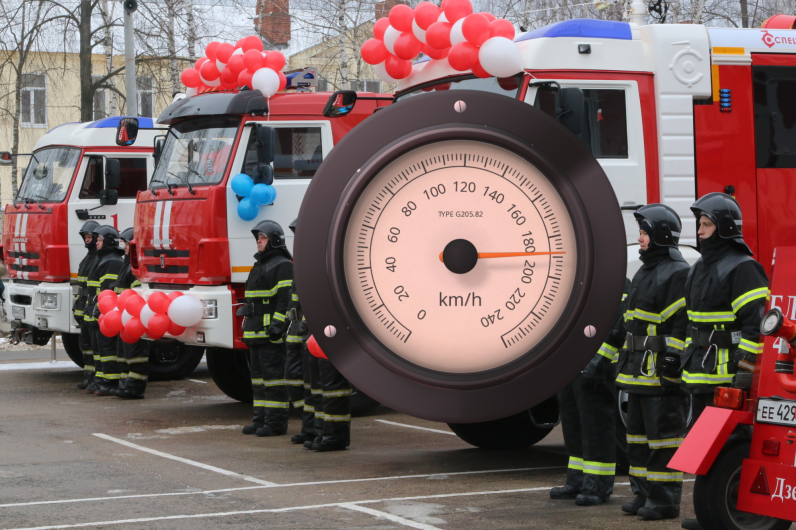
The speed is 188; km/h
